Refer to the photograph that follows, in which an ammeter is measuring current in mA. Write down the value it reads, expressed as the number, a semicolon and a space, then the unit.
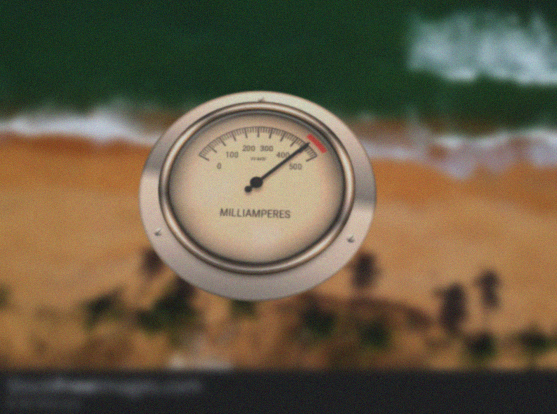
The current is 450; mA
